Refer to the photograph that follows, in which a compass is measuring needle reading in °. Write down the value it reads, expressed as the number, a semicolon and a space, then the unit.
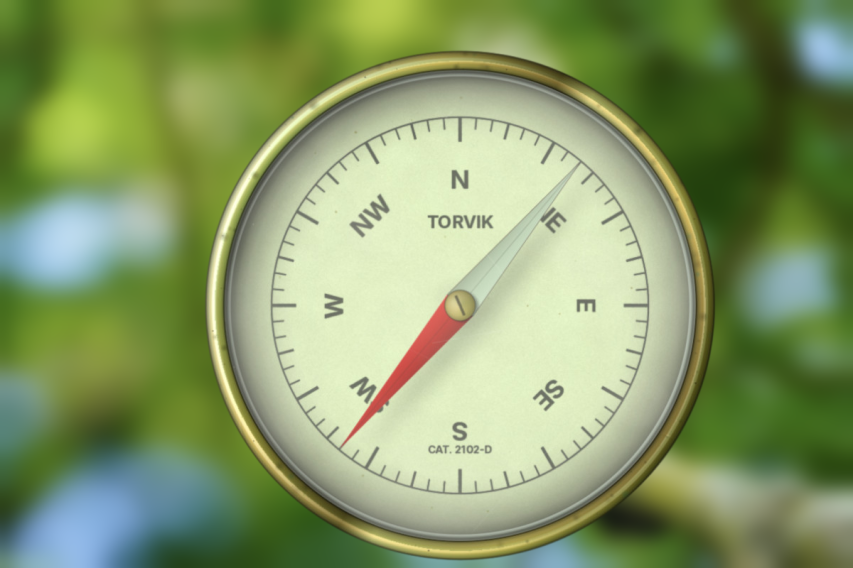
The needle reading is 220; °
